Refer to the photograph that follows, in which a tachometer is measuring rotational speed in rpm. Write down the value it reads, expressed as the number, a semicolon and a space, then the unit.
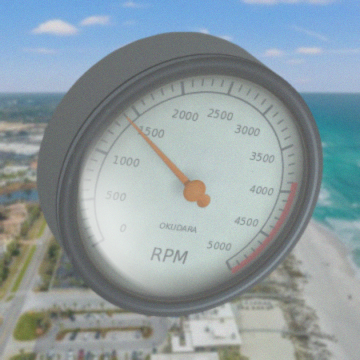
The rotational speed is 1400; rpm
